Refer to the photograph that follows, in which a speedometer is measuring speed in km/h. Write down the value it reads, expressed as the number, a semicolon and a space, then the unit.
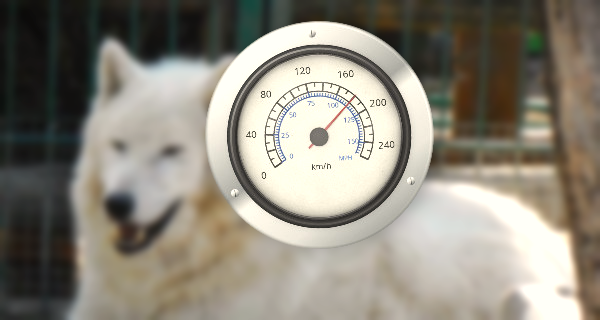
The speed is 180; km/h
